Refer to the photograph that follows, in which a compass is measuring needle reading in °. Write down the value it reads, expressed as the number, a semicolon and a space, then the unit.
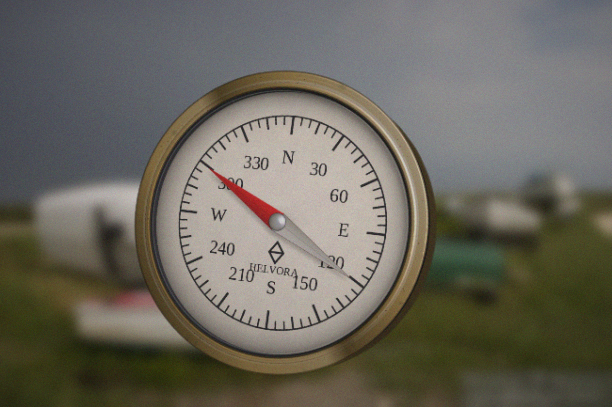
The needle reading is 300; °
